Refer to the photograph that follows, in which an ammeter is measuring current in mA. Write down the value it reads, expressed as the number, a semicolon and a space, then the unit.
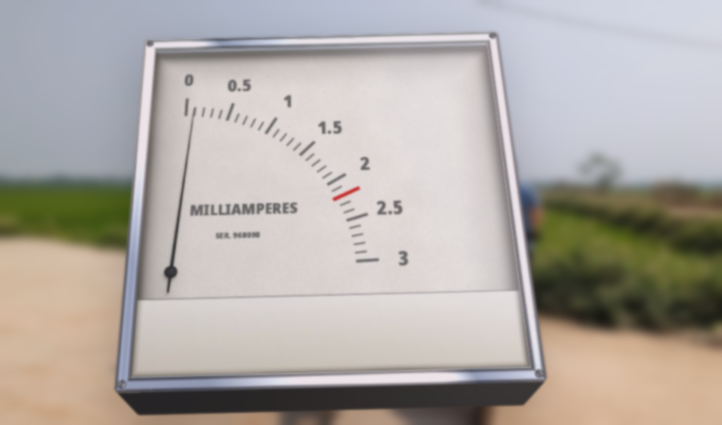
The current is 0.1; mA
